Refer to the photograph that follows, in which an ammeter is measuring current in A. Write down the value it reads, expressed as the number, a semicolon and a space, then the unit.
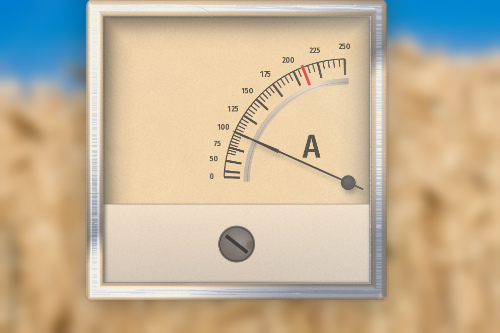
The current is 100; A
